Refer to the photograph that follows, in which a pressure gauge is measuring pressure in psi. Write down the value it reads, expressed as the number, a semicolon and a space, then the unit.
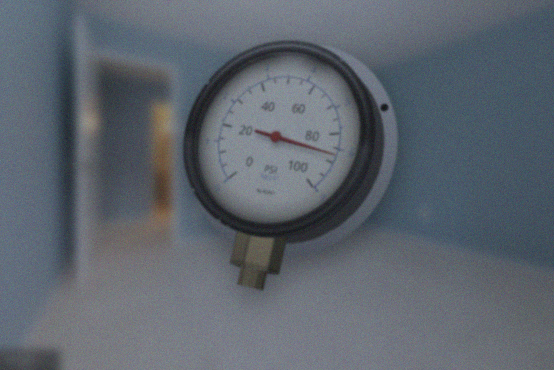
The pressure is 87.5; psi
